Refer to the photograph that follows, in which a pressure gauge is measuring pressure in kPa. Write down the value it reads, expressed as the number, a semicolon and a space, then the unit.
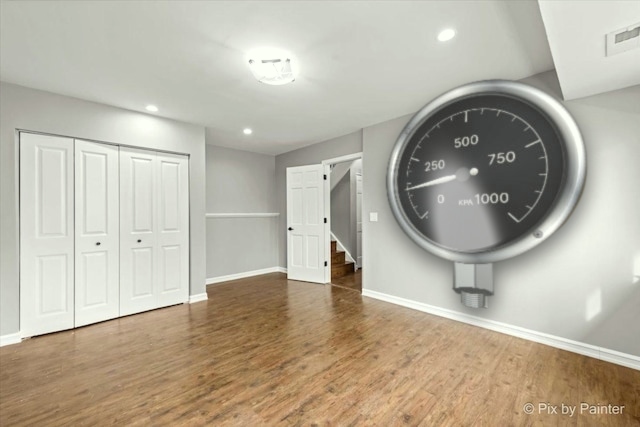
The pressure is 125; kPa
